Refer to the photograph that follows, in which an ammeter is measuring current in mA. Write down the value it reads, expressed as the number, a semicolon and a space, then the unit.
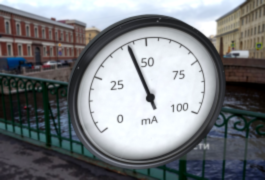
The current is 42.5; mA
